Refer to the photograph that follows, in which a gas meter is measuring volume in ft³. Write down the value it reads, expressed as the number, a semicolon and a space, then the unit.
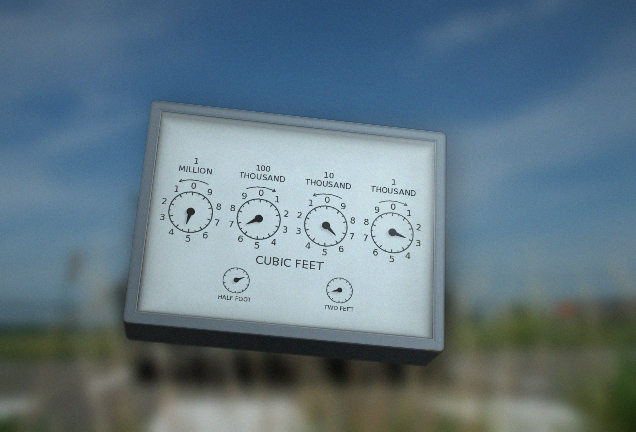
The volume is 466300; ft³
